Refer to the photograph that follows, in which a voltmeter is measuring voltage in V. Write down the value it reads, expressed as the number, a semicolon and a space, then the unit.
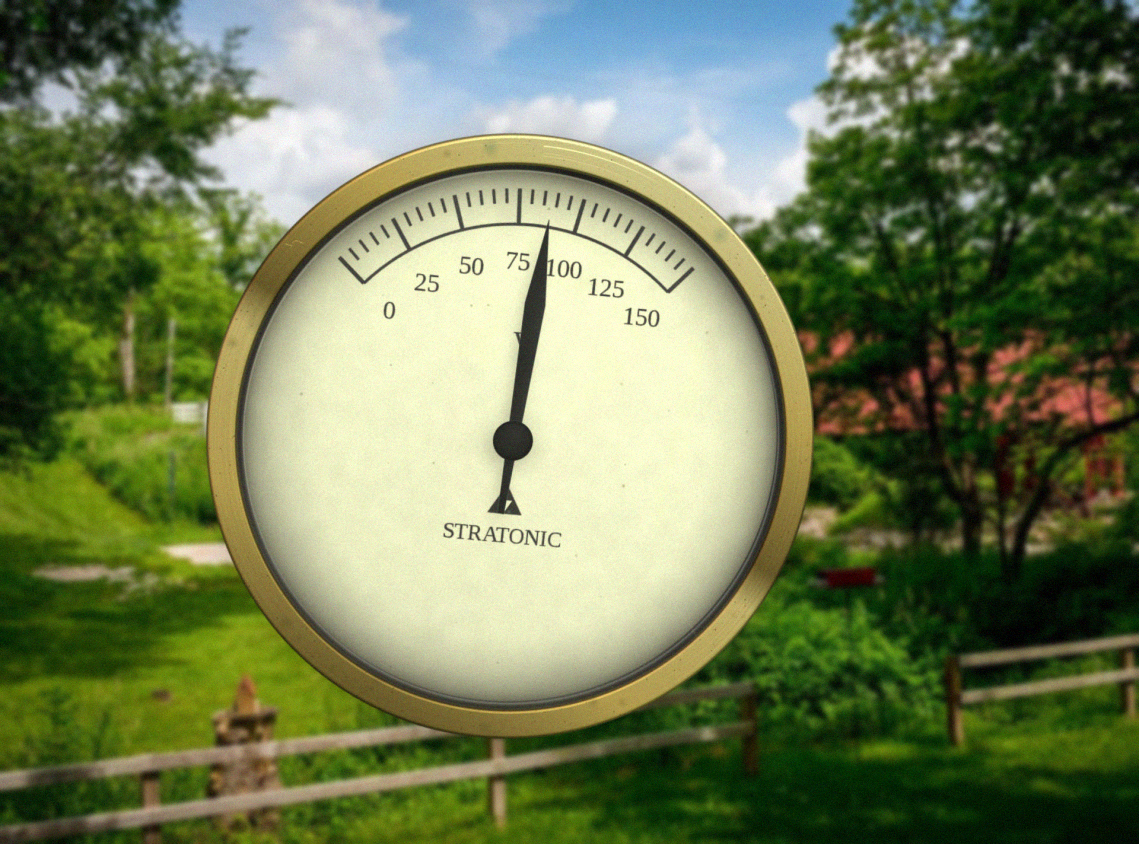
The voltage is 87.5; V
